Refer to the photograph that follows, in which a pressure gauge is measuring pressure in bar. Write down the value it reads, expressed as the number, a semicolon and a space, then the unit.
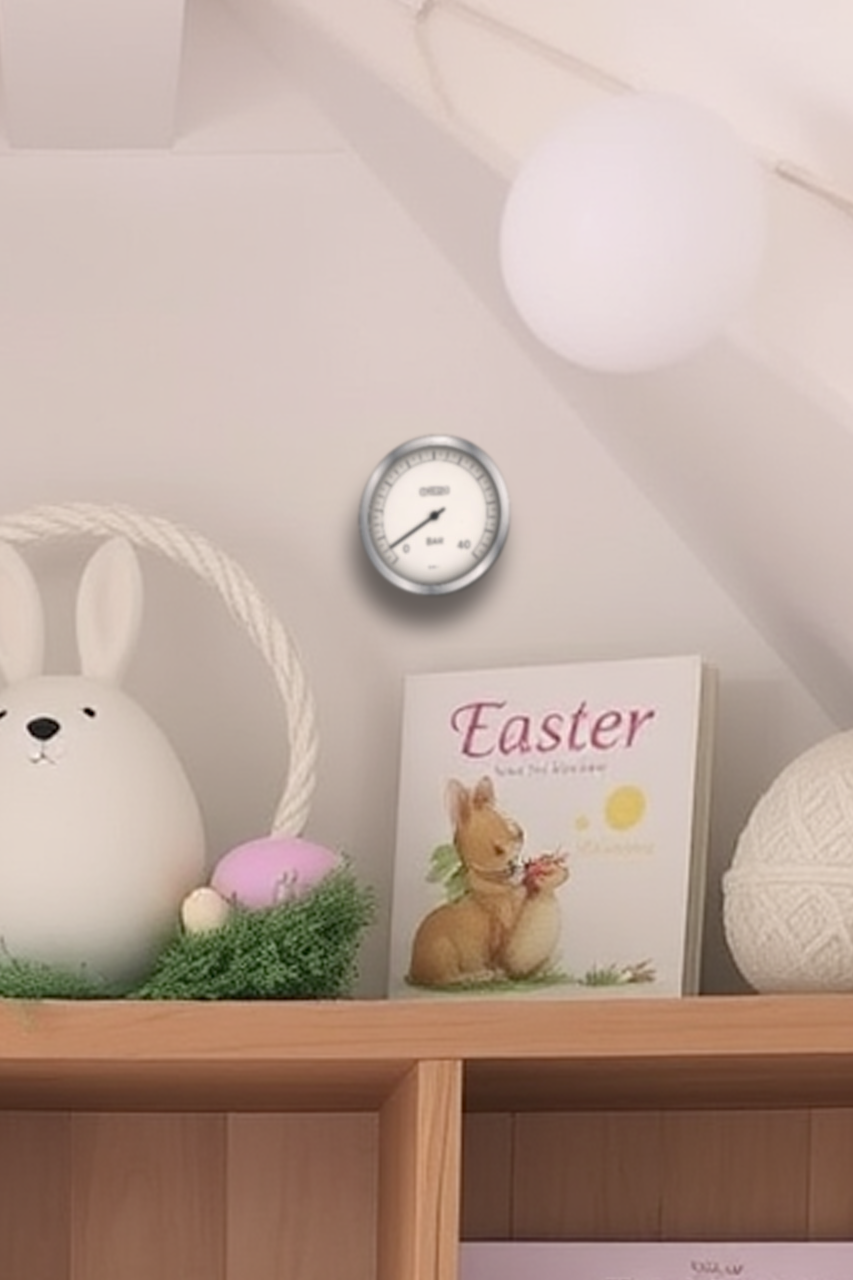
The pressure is 2; bar
